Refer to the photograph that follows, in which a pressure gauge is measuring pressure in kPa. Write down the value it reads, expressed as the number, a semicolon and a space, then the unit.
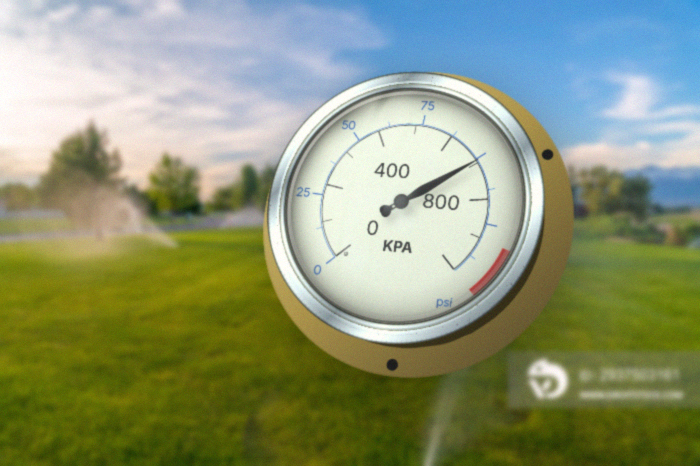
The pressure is 700; kPa
